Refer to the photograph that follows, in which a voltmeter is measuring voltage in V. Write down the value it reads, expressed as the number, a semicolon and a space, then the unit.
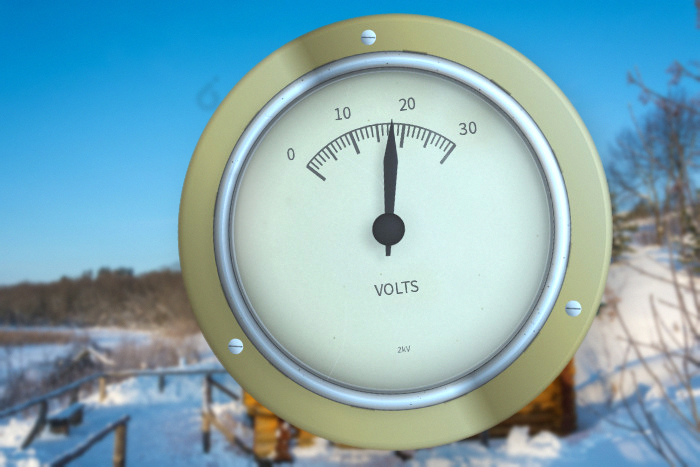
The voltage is 18; V
